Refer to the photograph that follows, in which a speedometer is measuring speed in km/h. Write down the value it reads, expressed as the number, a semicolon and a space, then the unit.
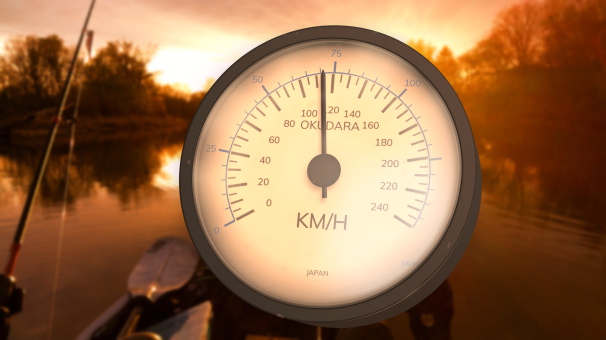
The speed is 115; km/h
